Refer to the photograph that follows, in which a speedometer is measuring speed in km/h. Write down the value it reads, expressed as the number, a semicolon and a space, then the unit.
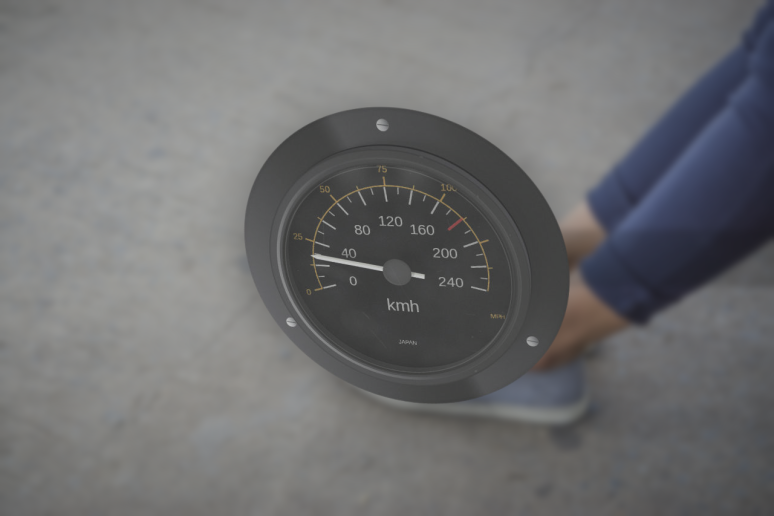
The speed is 30; km/h
